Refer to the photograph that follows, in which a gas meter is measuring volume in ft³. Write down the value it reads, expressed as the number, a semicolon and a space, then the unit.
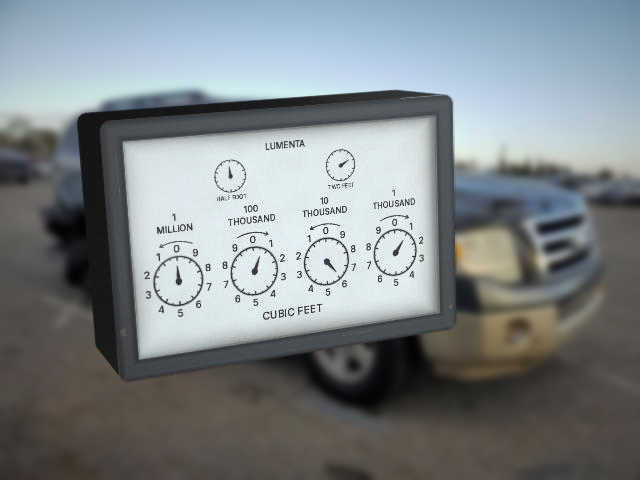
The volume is 6100; ft³
